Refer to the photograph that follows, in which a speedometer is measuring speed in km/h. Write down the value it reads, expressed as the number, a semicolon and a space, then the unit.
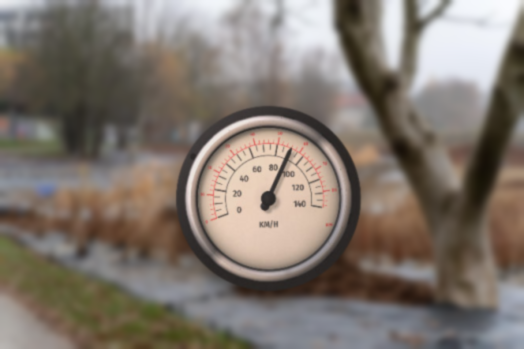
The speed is 90; km/h
